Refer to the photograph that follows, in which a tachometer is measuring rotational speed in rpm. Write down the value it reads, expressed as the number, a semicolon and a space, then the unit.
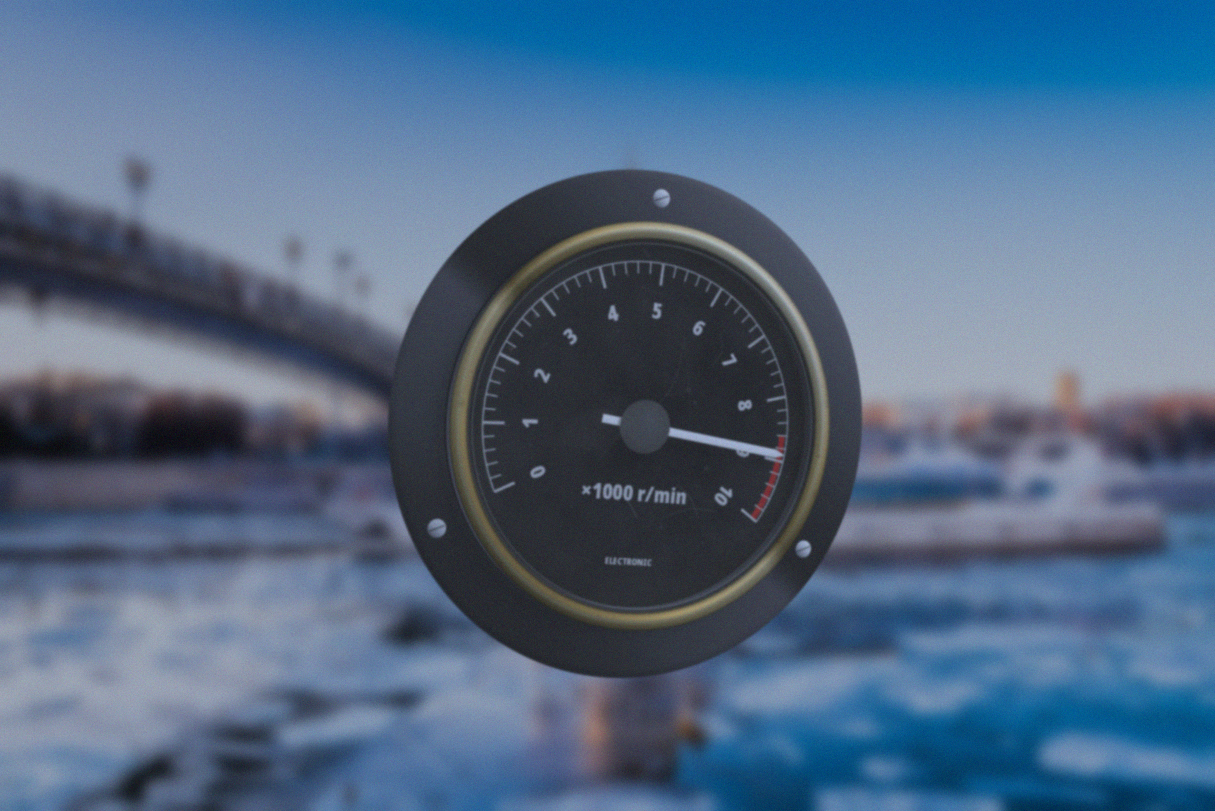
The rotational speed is 8900; rpm
